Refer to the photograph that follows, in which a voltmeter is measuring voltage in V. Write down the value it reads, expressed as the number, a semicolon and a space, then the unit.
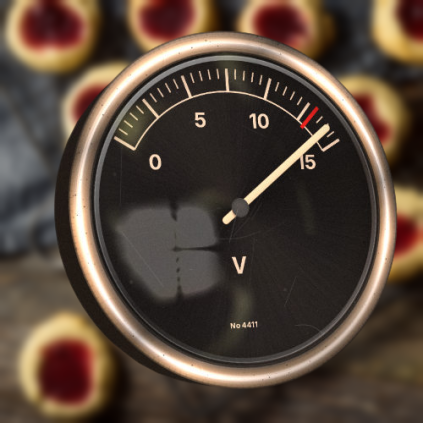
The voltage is 14; V
